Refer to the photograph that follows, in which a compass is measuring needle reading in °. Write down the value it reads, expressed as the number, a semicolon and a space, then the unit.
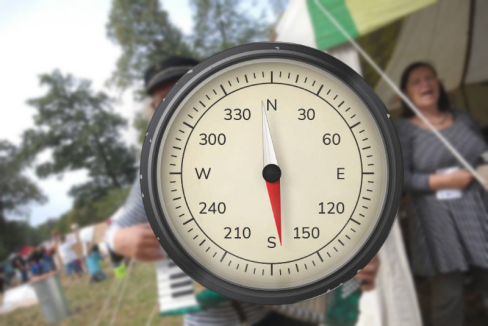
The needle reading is 172.5; °
